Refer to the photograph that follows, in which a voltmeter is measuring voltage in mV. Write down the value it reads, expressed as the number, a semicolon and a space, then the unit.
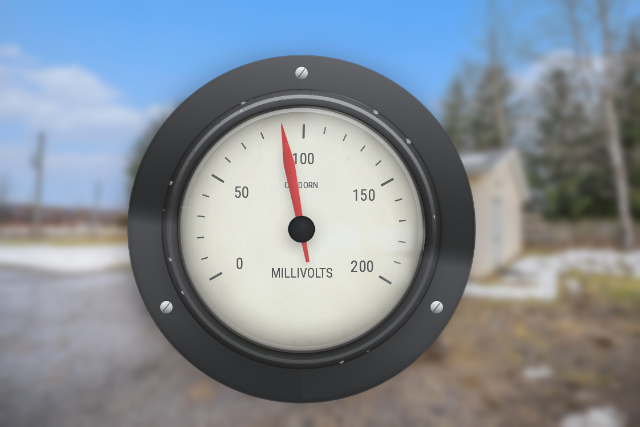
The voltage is 90; mV
